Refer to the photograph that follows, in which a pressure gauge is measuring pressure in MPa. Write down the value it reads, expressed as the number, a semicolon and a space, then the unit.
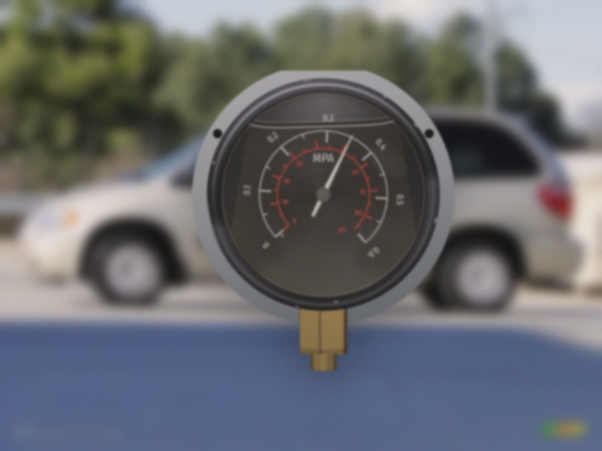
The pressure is 0.35; MPa
